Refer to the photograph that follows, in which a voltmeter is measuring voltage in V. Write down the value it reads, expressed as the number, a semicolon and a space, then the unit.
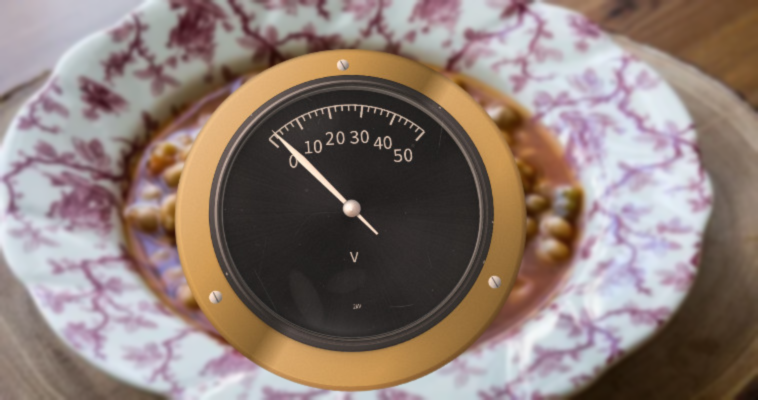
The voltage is 2; V
